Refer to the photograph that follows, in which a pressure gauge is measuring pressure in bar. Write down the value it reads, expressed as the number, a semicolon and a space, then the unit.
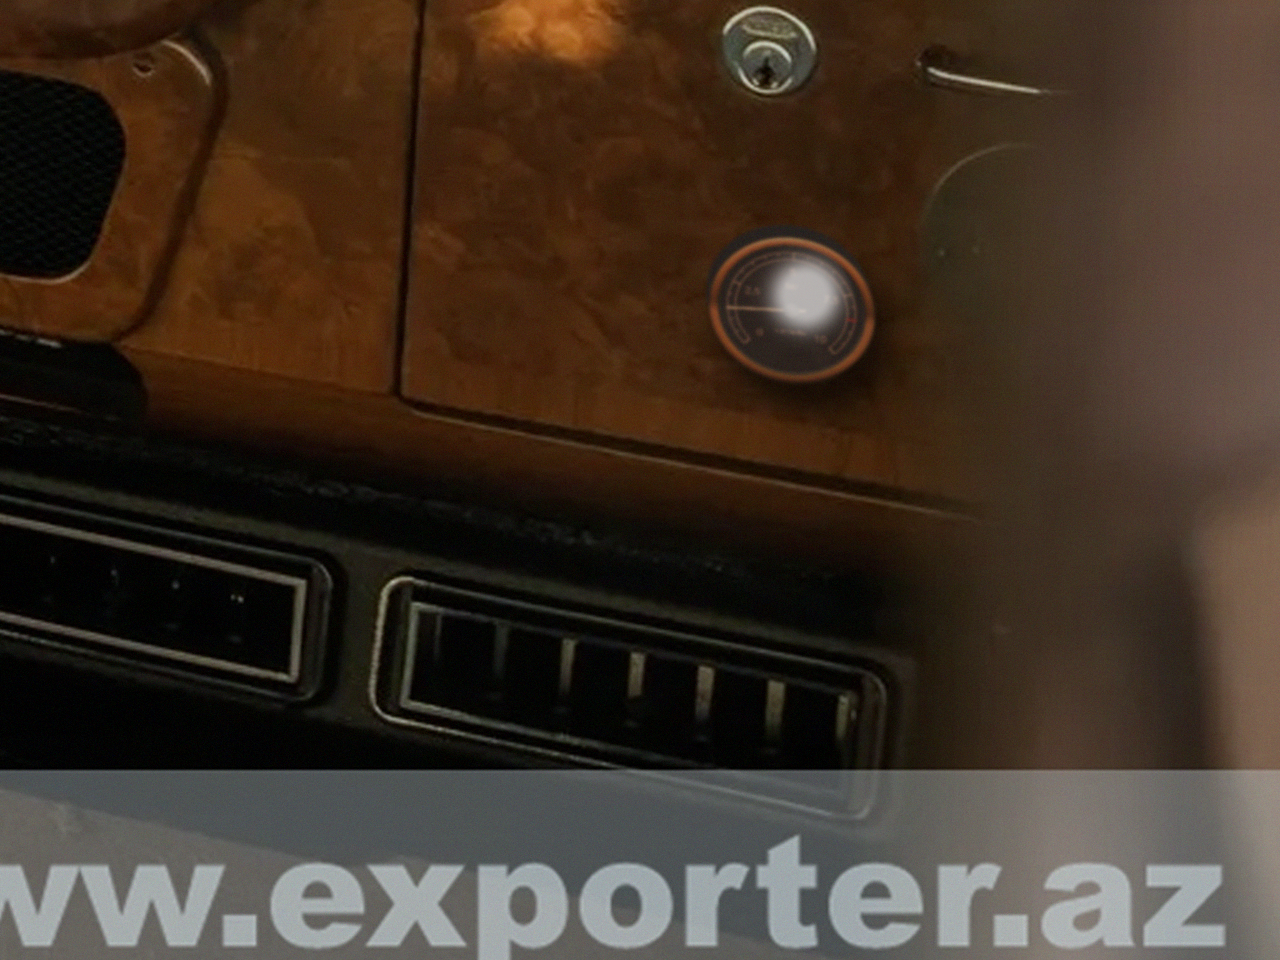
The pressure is 1.5; bar
